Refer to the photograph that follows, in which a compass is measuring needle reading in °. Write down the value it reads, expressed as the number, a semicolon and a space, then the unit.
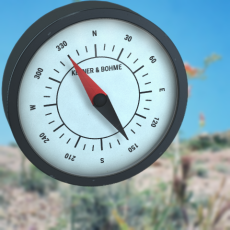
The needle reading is 330; °
